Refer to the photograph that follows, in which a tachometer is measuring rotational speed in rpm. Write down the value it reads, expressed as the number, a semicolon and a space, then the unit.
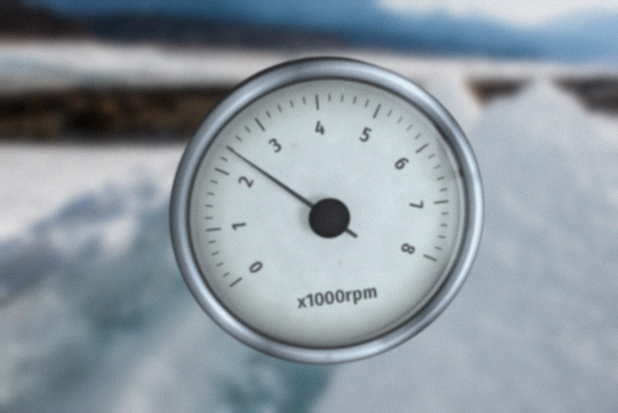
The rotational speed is 2400; rpm
